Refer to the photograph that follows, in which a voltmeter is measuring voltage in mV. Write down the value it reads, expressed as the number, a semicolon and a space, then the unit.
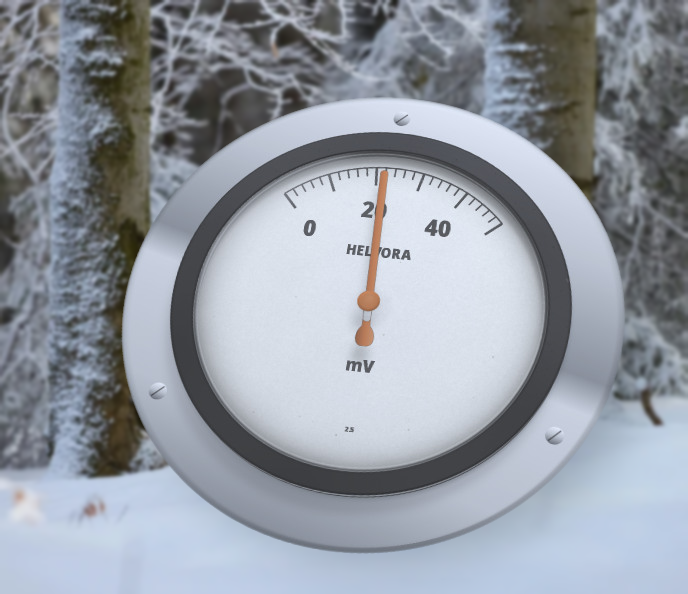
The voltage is 22; mV
